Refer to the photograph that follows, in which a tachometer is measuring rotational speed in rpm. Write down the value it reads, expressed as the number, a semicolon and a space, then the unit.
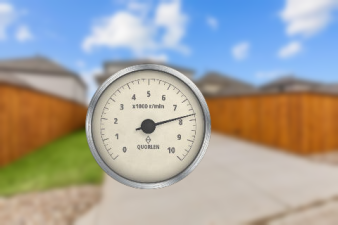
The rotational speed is 7750; rpm
